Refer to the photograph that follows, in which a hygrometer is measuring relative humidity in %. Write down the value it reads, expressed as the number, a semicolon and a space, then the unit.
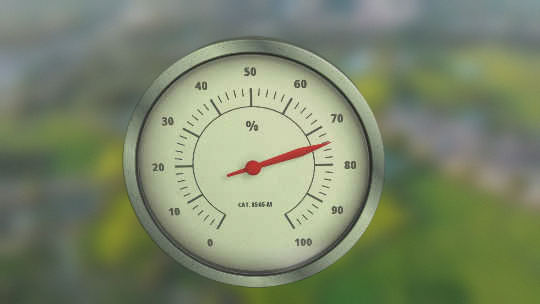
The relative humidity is 74; %
